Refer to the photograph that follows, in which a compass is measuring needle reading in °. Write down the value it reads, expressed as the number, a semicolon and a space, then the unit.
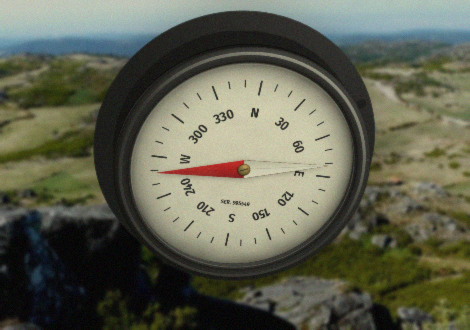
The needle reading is 260; °
